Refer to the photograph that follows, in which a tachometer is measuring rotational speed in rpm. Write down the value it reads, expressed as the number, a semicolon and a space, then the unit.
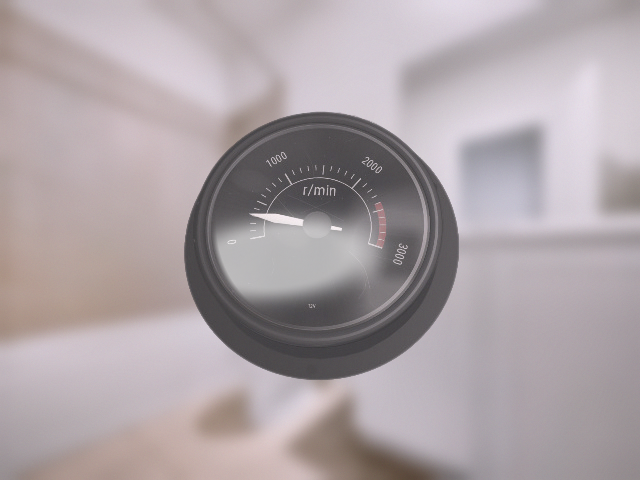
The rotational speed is 300; rpm
